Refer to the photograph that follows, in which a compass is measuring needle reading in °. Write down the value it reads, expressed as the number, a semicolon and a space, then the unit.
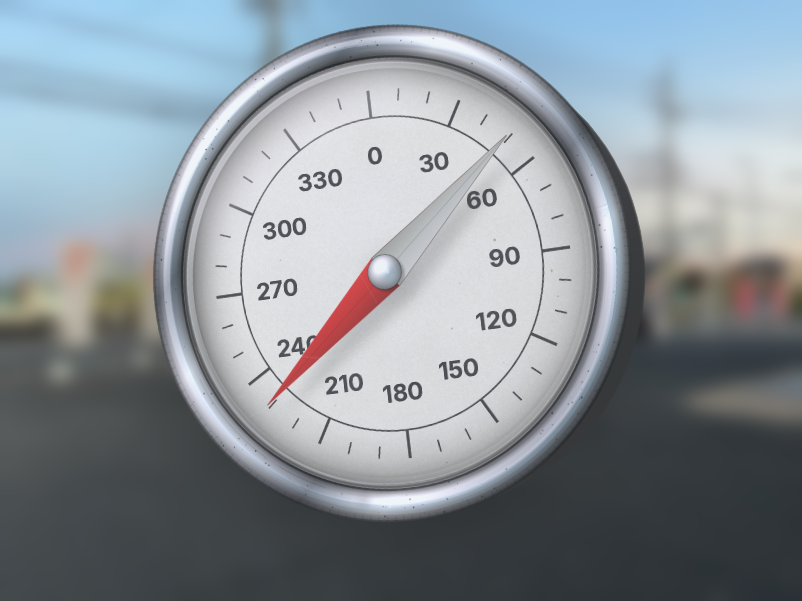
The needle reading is 230; °
